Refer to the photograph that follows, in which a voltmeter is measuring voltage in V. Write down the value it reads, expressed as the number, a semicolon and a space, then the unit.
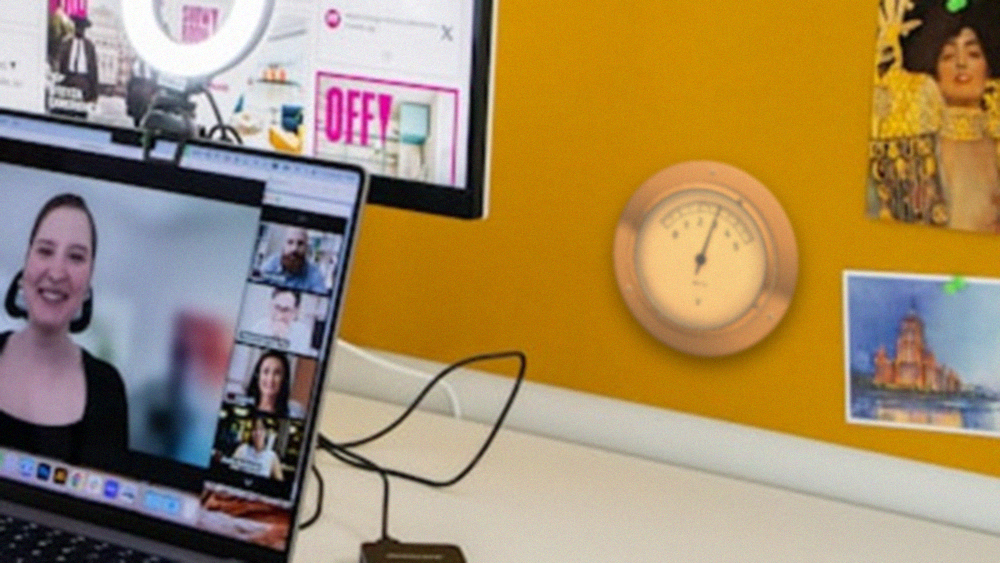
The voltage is 3; V
